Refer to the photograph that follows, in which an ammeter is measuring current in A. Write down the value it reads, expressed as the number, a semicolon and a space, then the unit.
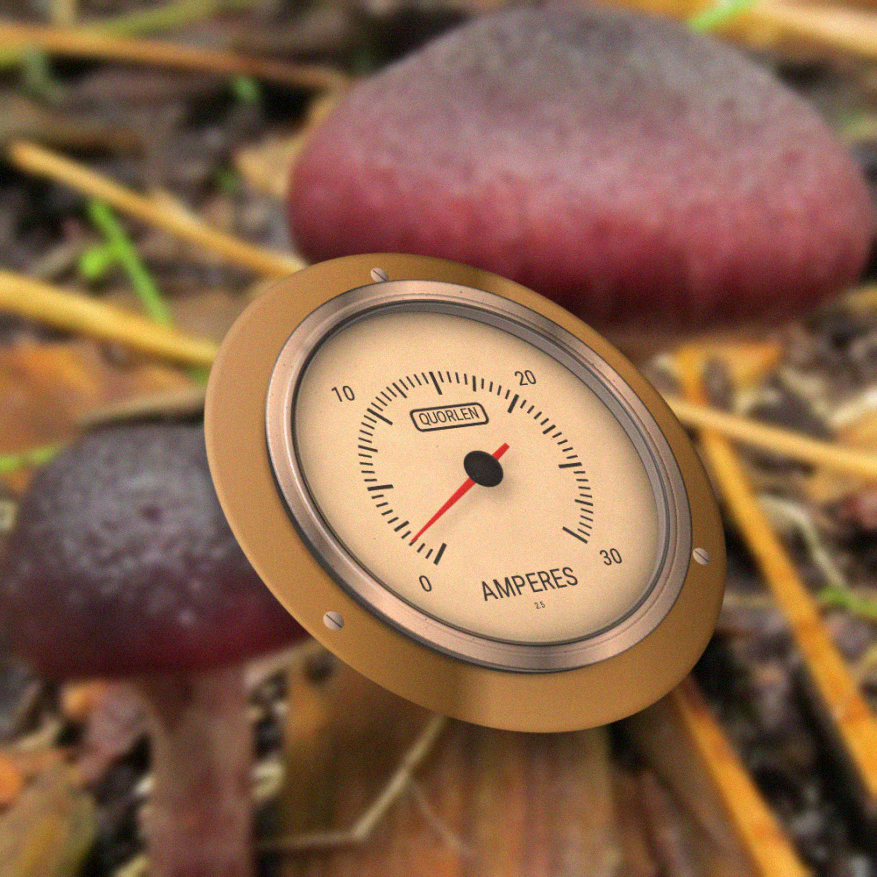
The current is 1.5; A
